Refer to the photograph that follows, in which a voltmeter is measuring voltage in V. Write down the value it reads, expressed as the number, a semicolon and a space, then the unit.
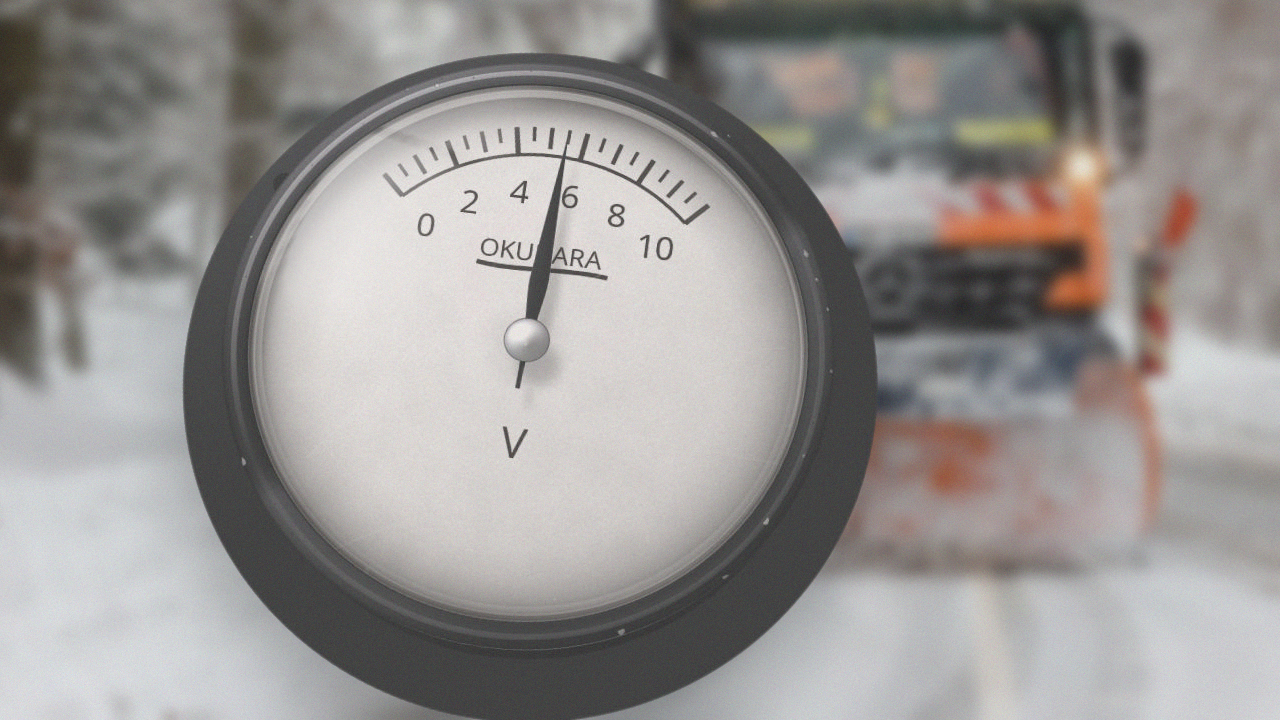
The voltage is 5.5; V
